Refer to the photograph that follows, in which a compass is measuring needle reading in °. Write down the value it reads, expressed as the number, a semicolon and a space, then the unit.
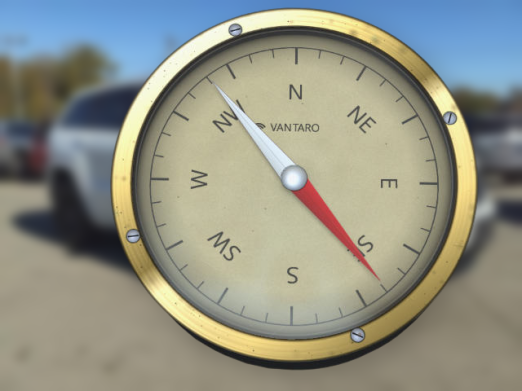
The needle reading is 140; °
